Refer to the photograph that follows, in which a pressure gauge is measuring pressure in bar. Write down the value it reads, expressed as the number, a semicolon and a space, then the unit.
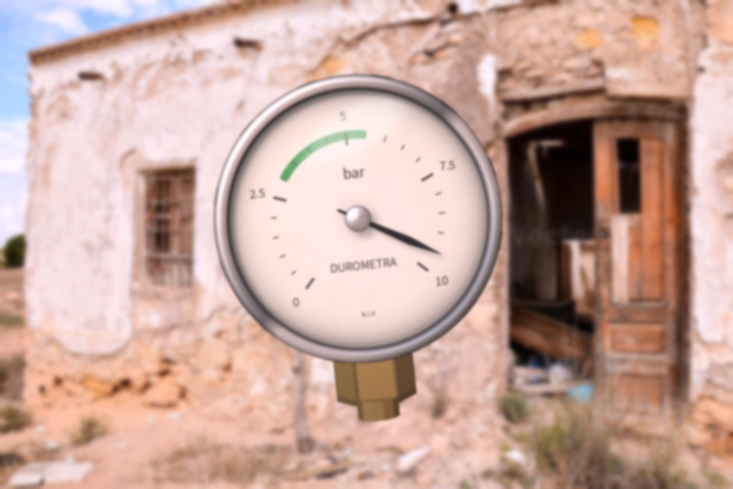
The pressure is 9.5; bar
